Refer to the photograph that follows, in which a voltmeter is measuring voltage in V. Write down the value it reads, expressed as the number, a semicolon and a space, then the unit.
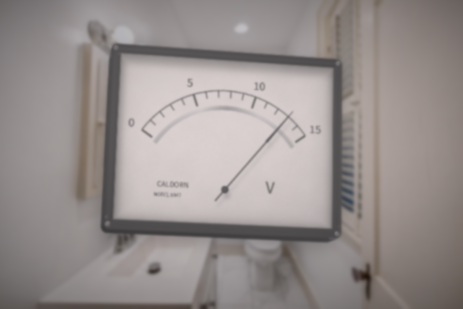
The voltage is 13; V
